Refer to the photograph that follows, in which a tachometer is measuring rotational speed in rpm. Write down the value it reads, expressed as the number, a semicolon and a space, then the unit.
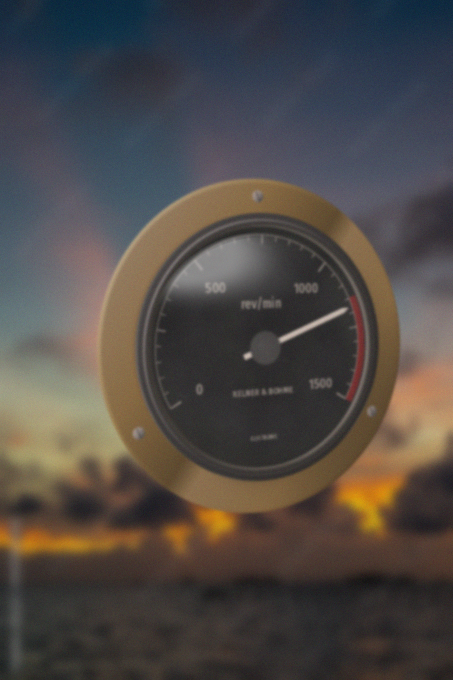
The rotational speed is 1175; rpm
